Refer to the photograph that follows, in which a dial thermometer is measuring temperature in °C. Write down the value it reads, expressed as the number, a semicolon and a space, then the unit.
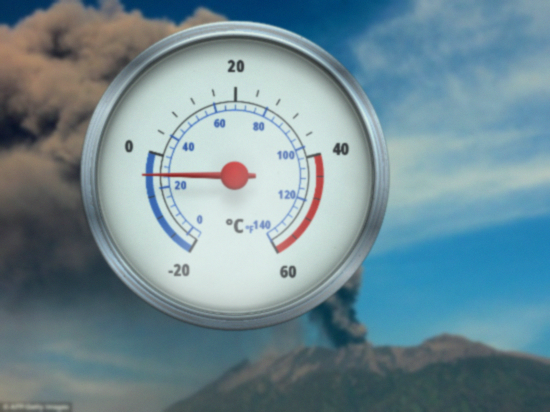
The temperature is -4; °C
